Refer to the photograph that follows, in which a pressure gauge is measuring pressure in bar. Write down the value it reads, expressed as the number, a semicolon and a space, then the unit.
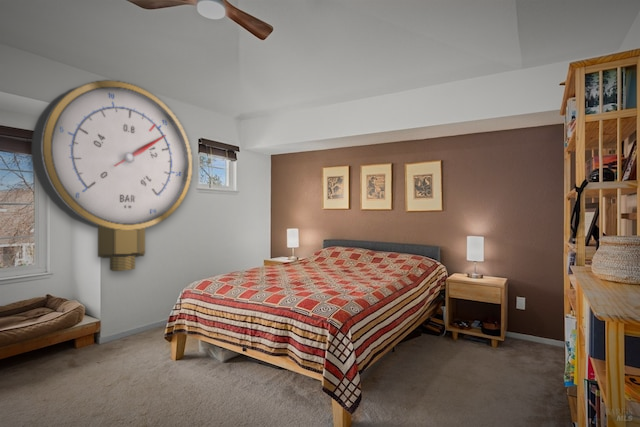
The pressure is 1.1; bar
